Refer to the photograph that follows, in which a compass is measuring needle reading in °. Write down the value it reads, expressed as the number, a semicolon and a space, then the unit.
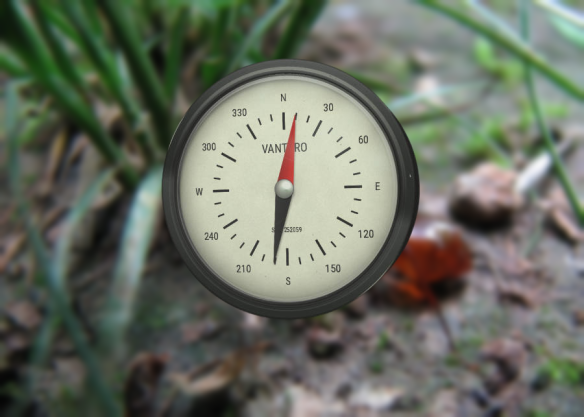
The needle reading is 10; °
